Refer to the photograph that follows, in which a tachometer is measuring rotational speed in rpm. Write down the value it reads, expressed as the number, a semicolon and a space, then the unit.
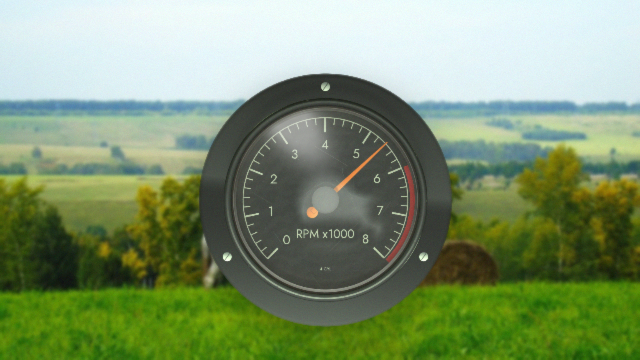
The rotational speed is 5400; rpm
